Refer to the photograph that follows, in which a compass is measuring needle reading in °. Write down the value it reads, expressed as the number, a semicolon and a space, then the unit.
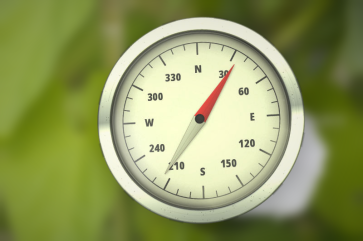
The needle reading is 35; °
